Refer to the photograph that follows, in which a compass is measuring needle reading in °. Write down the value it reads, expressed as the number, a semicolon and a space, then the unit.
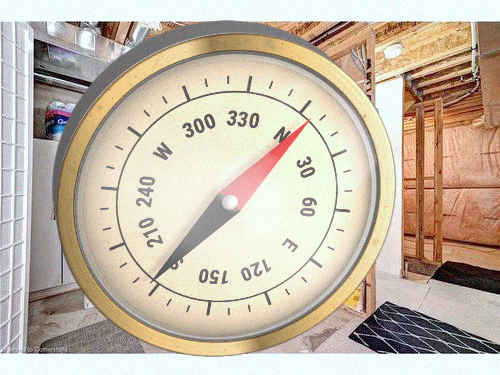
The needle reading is 5; °
